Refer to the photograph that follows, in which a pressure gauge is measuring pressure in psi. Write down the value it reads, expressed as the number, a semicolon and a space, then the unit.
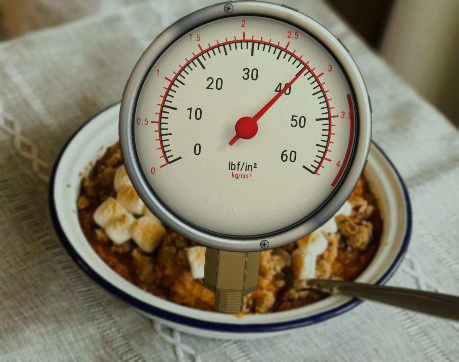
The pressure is 40; psi
